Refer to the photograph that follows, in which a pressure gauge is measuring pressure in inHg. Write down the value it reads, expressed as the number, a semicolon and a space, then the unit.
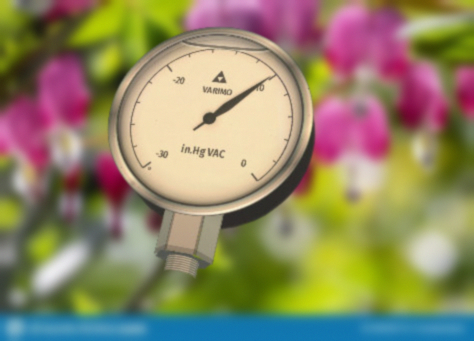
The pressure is -10; inHg
